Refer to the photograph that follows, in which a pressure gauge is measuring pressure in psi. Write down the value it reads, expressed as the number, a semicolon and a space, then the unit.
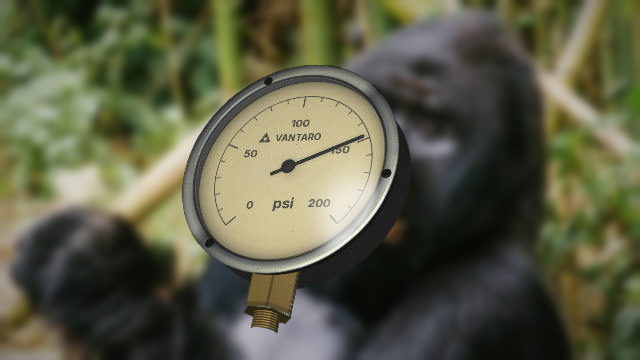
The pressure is 150; psi
